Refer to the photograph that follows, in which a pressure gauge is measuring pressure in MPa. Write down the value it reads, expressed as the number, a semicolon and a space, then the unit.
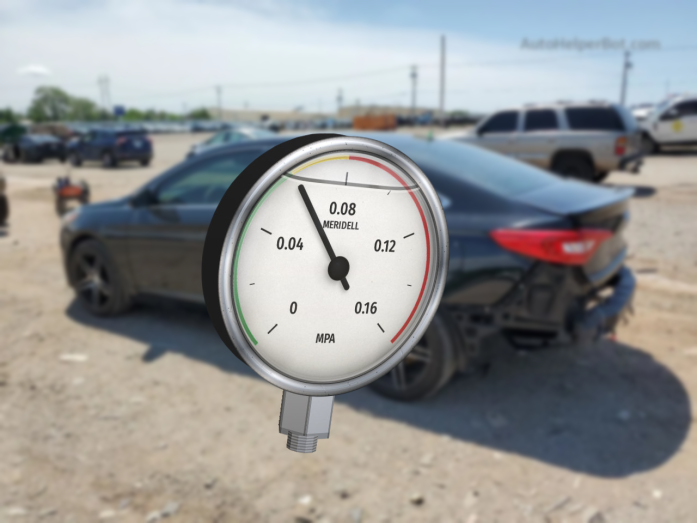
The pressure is 0.06; MPa
